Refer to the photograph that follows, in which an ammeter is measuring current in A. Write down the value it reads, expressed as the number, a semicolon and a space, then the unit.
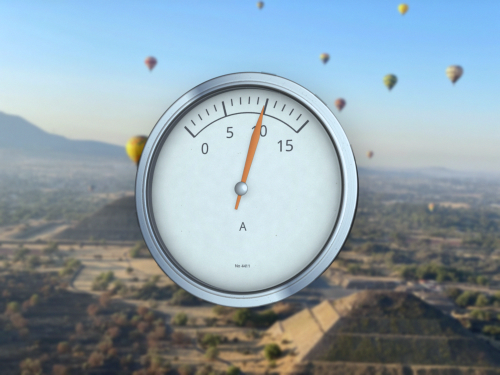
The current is 10; A
